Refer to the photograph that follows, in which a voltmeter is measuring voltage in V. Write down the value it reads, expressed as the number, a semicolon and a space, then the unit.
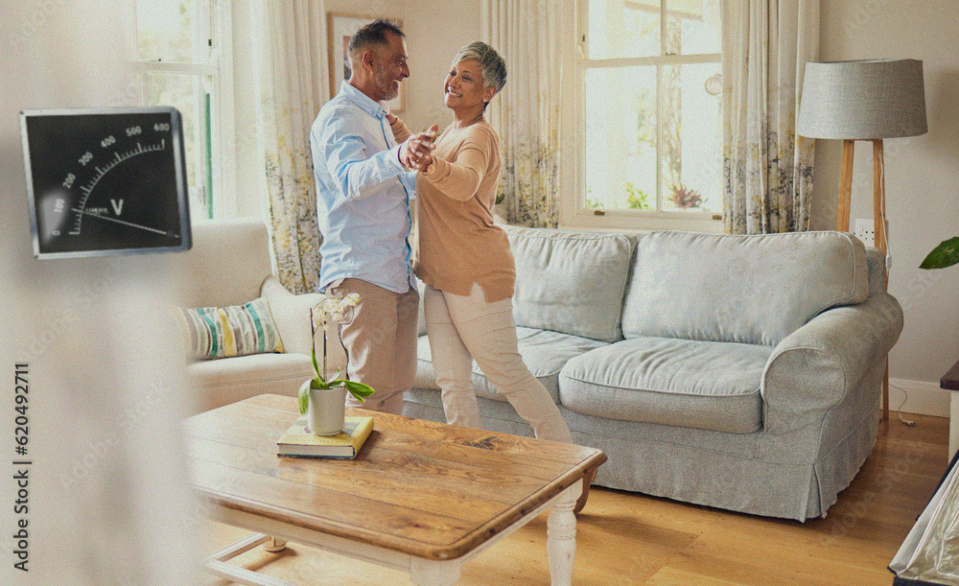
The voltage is 100; V
